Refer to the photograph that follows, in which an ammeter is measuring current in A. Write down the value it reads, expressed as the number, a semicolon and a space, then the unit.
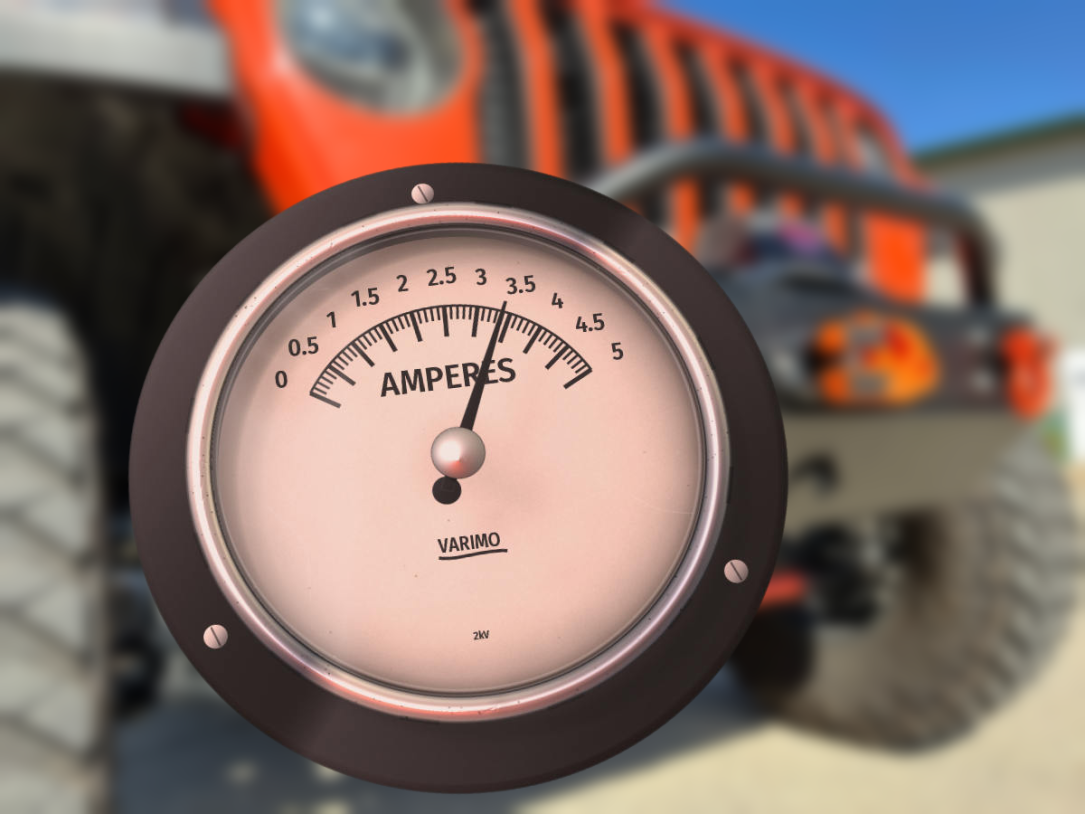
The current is 3.4; A
